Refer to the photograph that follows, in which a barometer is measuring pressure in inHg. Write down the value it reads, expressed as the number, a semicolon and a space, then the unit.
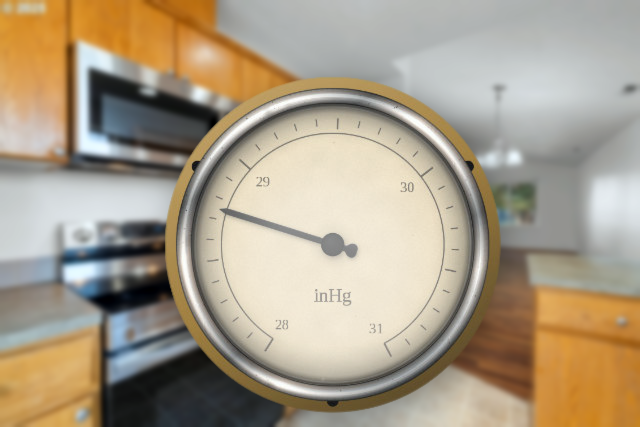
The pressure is 28.75; inHg
